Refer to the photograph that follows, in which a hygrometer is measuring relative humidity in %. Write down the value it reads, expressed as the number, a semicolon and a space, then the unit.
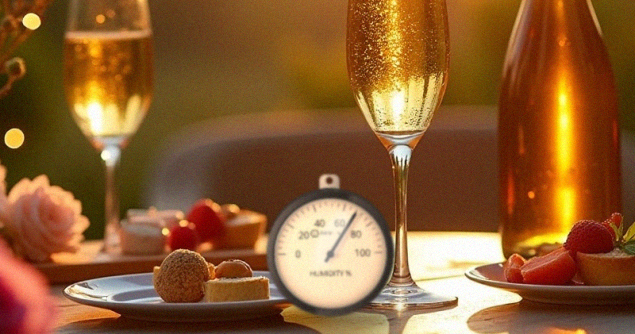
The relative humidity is 68; %
